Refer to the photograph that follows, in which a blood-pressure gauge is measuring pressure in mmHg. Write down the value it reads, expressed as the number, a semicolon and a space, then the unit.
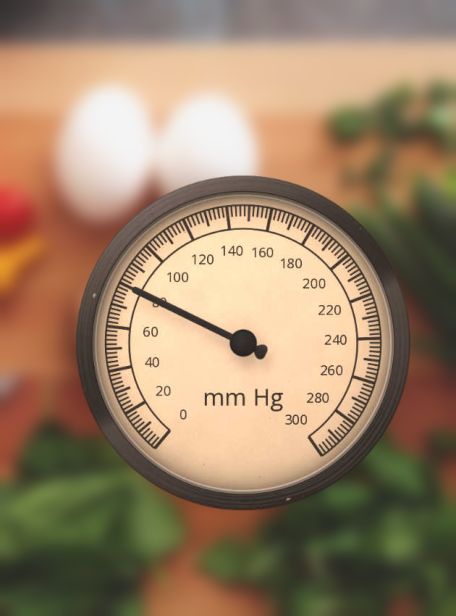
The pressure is 80; mmHg
